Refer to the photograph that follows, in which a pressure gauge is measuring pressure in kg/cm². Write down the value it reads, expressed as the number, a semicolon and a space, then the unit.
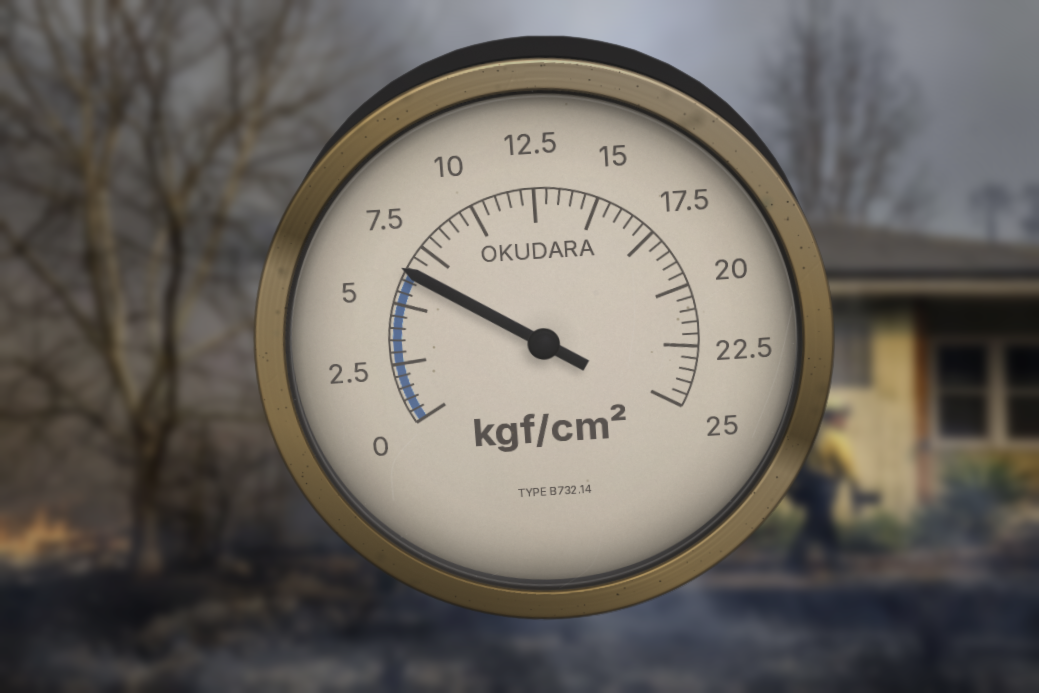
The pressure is 6.5; kg/cm²
